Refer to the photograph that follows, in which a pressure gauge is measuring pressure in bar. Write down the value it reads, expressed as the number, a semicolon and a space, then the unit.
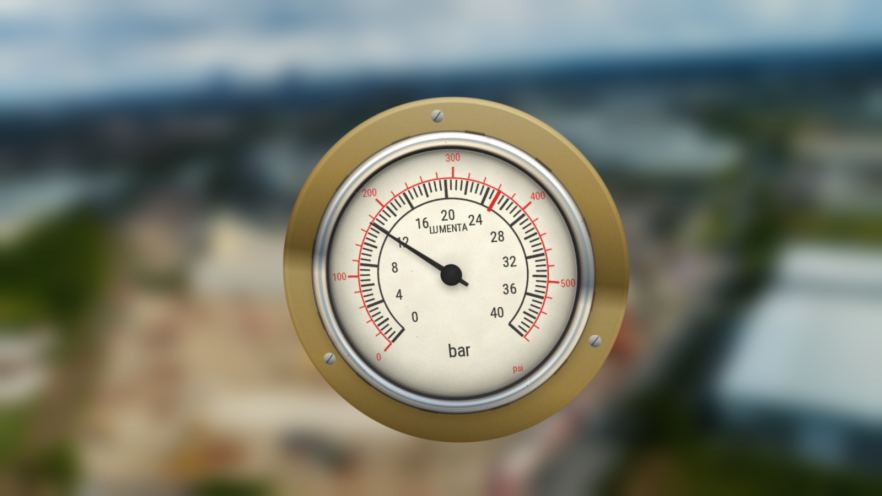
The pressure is 12; bar
